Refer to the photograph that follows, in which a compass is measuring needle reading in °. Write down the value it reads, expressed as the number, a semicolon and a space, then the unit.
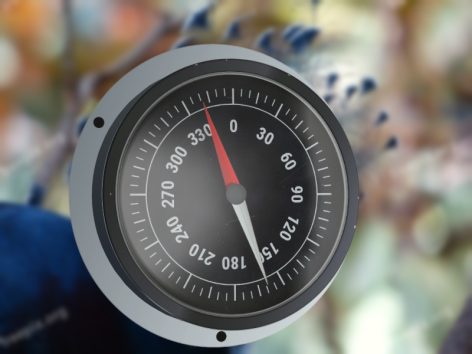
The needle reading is 340; °
